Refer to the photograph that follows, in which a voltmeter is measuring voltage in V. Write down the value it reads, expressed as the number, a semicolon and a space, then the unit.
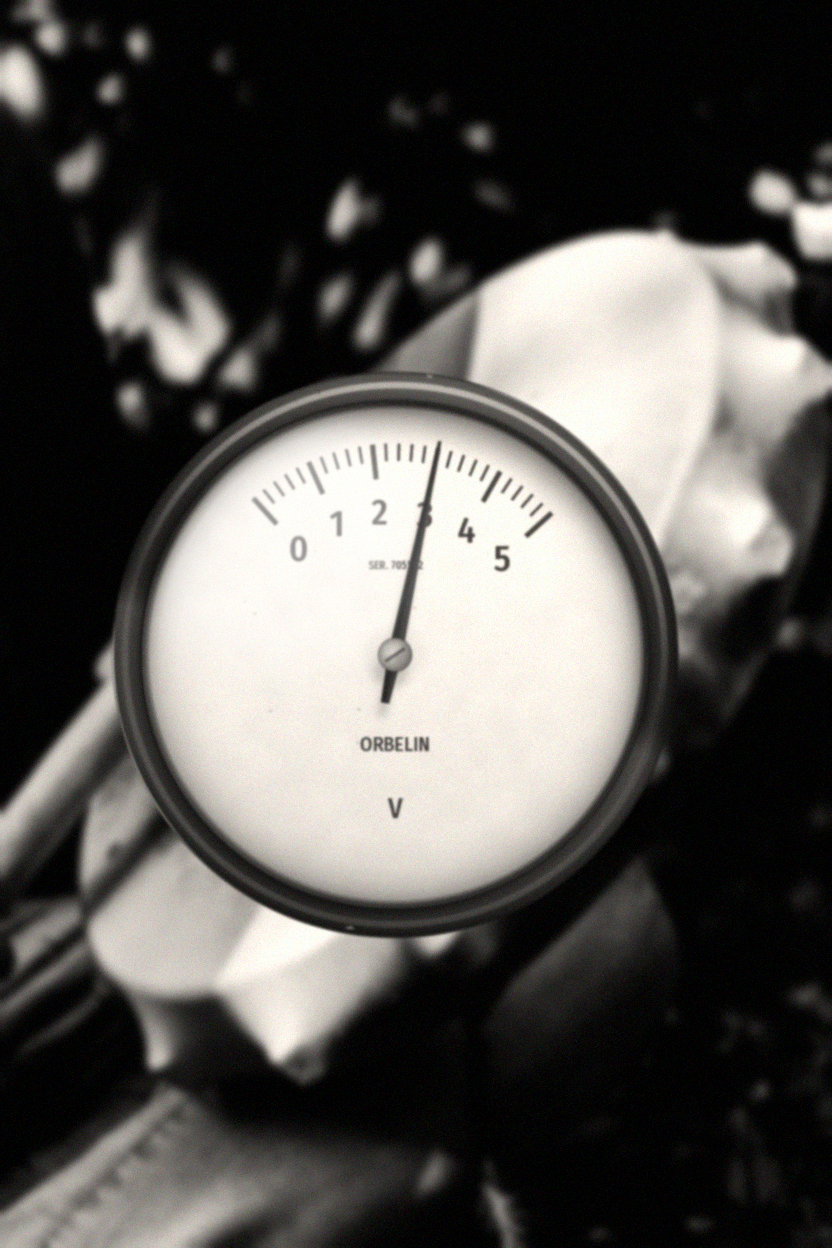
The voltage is 3; V
